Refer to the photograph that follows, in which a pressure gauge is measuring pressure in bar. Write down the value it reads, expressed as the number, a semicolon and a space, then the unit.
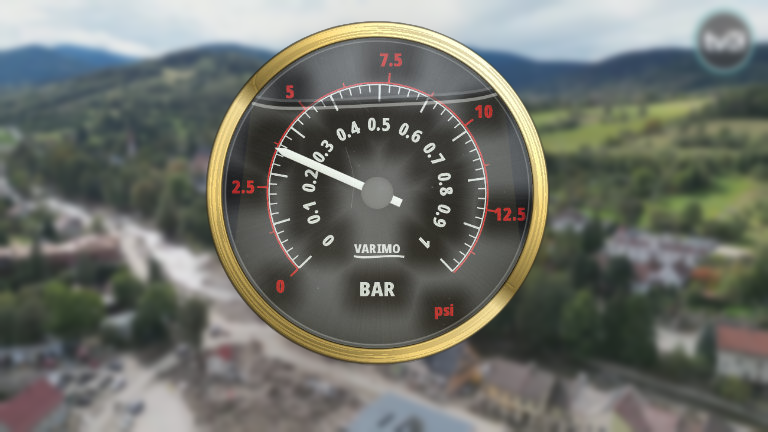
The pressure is 0.25; bar
